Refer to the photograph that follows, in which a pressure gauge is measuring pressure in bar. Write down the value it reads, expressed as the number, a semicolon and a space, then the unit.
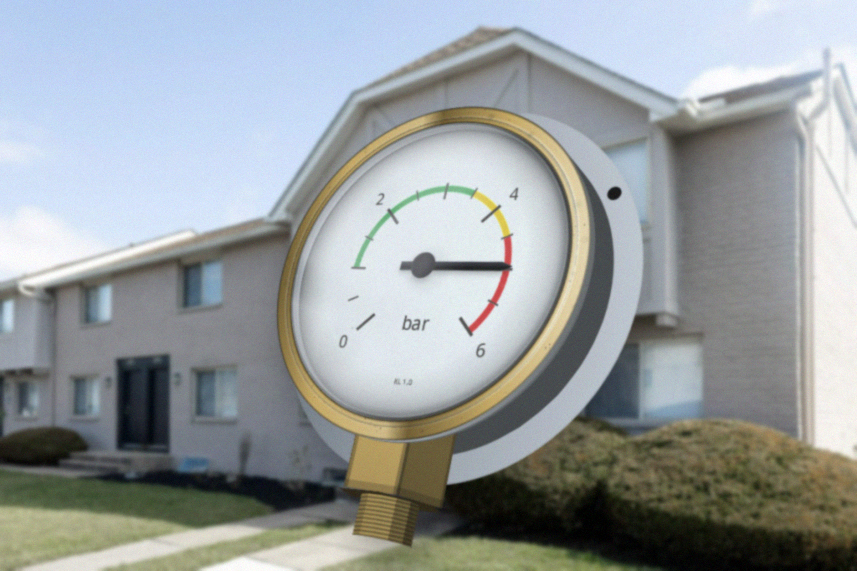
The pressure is 5; bar
